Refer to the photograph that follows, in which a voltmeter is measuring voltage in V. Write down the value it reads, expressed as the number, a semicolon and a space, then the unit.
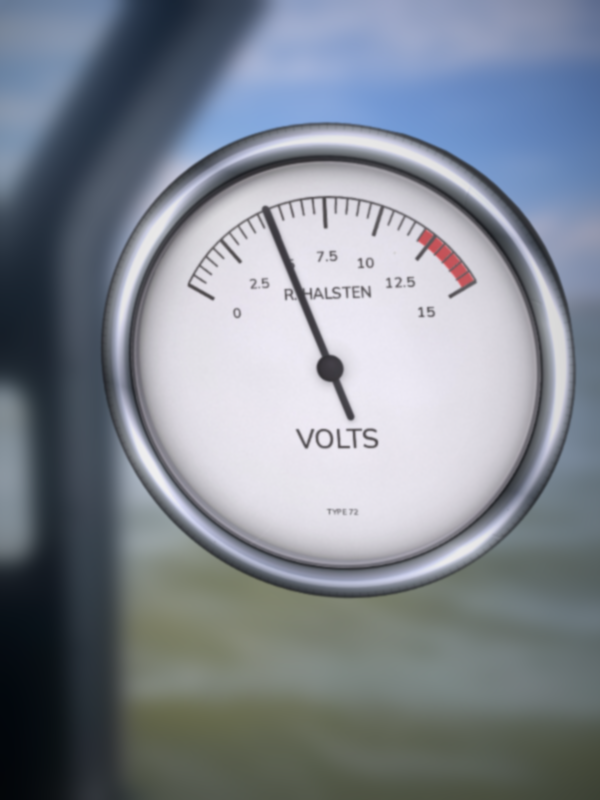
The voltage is 5; V
